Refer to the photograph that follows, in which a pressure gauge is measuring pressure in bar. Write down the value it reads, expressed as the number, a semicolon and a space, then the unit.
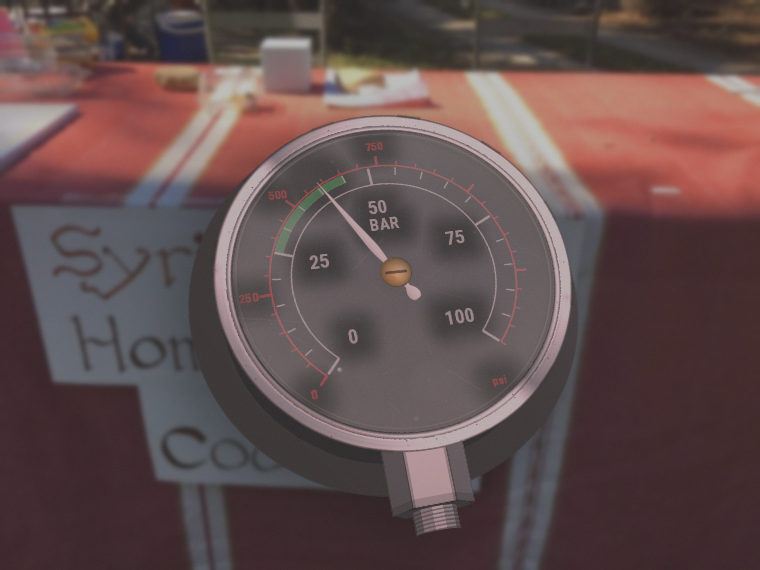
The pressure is 40; bar
